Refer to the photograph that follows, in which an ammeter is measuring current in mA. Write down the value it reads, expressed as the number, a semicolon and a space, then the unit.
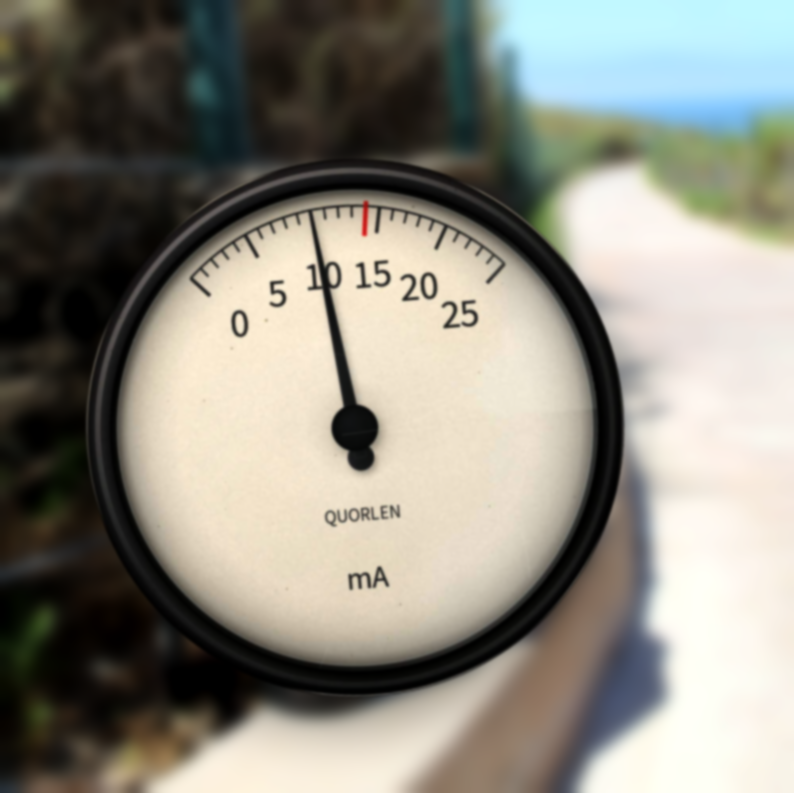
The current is 10; mA
